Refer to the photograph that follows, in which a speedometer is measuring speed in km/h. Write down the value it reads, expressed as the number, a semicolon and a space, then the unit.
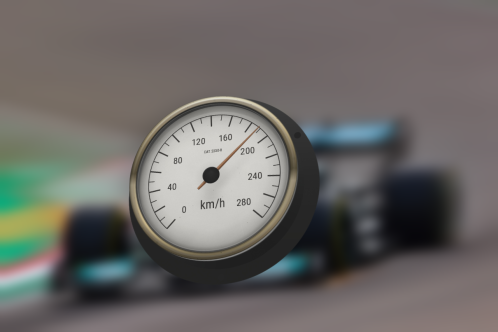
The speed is 190; km/h
